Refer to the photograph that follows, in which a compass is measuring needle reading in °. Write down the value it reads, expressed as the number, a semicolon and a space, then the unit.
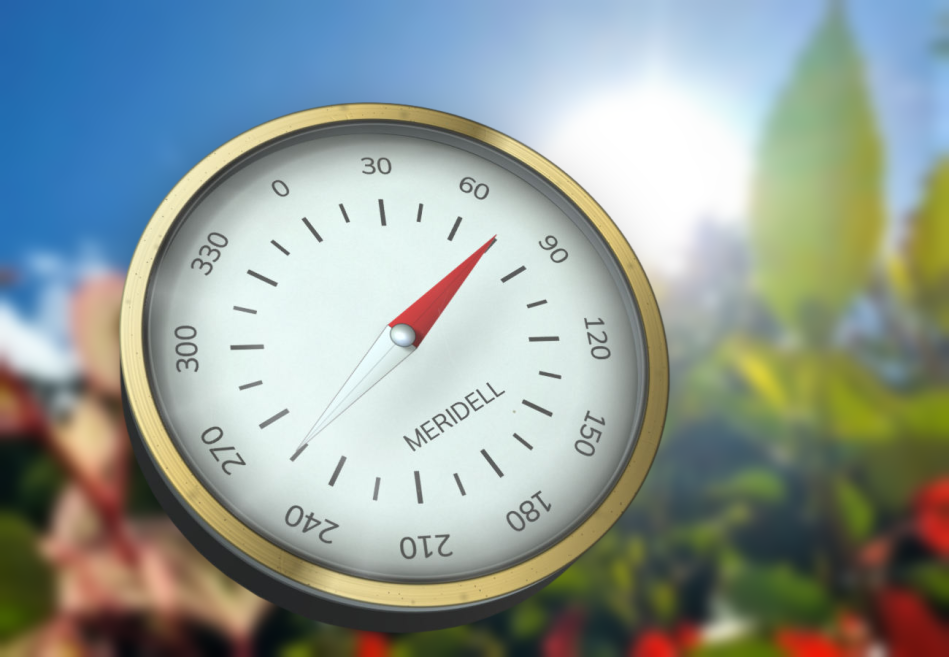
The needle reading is 75; °
